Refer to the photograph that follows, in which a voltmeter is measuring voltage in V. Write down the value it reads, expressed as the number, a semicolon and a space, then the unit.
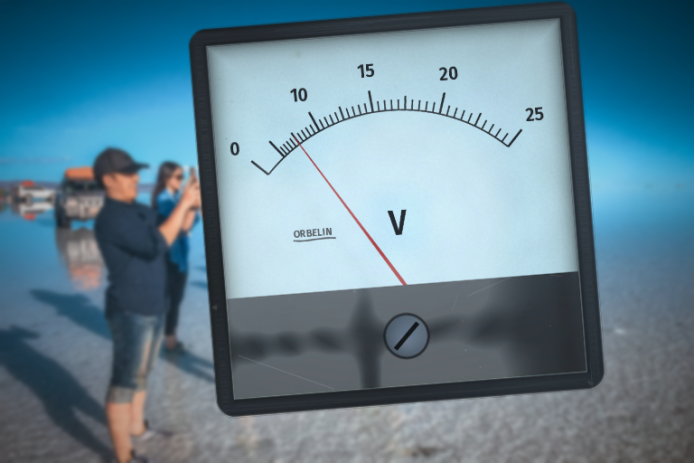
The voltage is 7.5; V
